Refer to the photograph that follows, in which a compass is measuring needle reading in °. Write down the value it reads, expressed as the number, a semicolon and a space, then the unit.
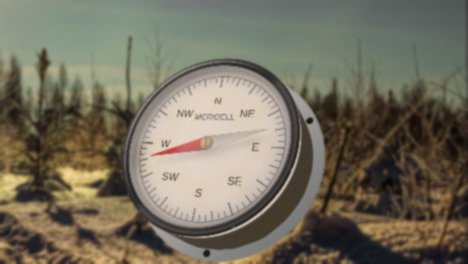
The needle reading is 255; °
